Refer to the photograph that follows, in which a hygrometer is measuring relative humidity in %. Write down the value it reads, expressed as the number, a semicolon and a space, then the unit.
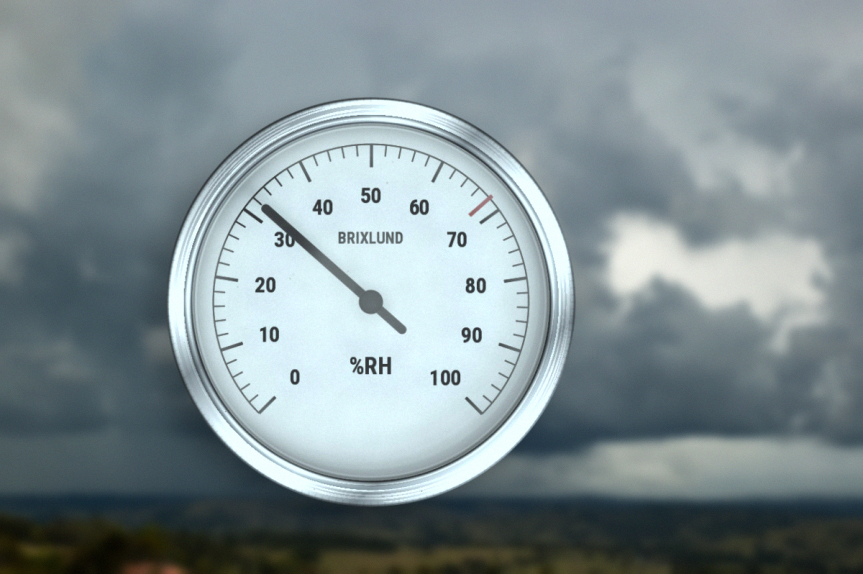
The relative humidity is 32; %
